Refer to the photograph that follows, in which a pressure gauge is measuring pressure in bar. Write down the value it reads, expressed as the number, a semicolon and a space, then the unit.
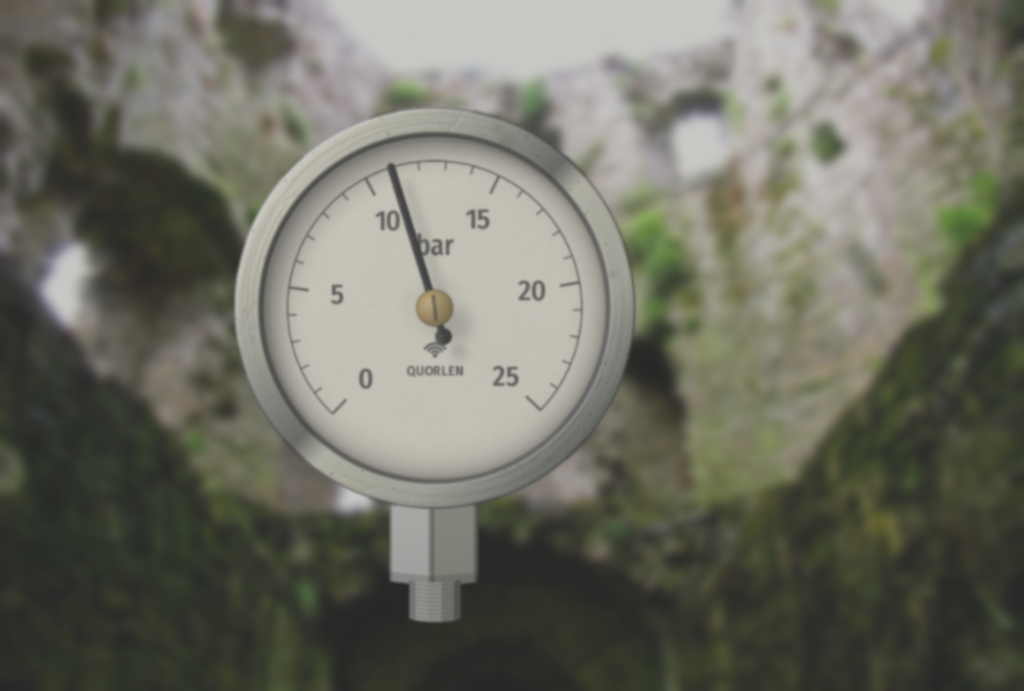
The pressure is 11; bar
